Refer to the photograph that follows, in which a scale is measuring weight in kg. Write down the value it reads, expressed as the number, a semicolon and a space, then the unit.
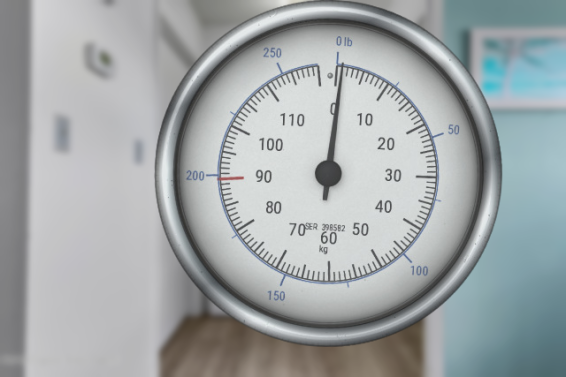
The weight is 1; kg
